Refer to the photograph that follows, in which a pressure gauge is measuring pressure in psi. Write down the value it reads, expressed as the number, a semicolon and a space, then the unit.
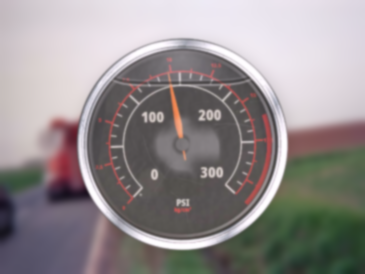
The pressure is 140; psi
